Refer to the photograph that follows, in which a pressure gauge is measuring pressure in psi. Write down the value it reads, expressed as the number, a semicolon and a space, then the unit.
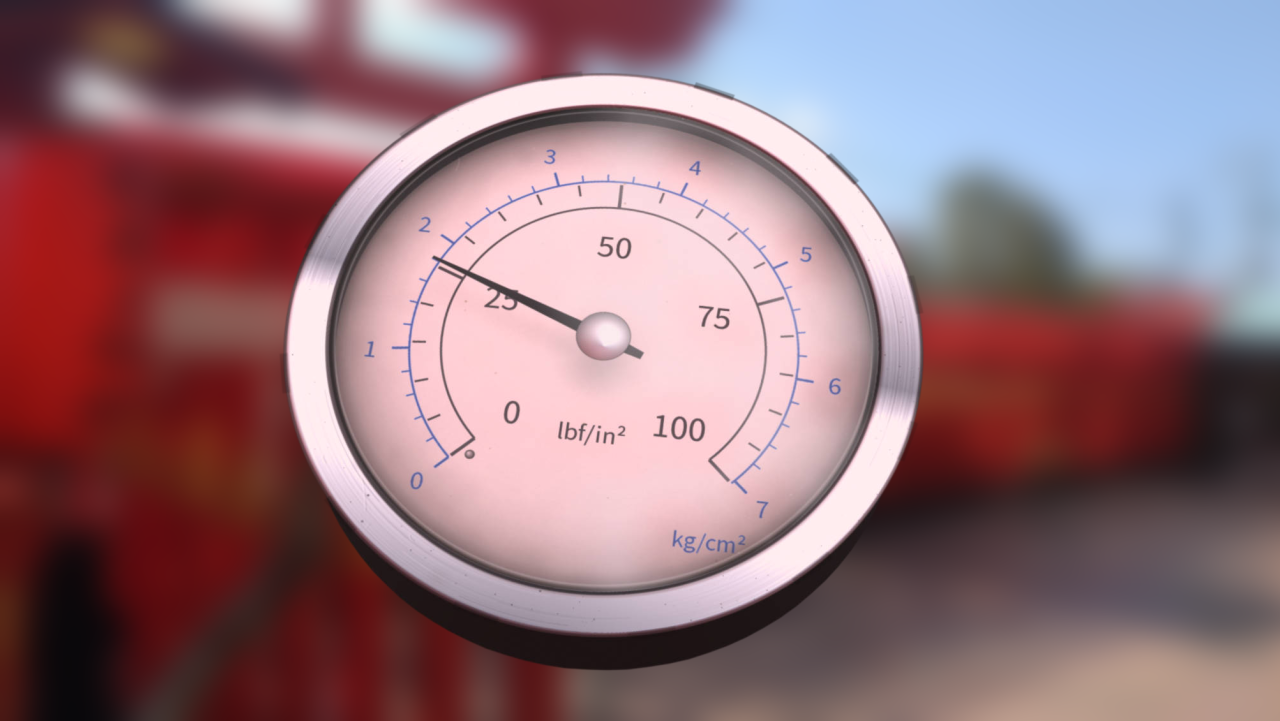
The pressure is 25; psi
